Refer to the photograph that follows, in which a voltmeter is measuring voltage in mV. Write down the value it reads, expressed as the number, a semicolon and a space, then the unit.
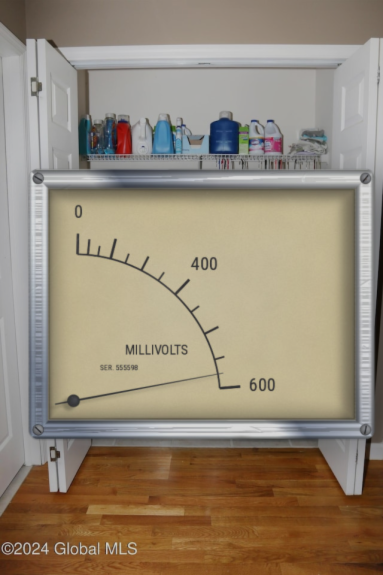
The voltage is 575; mV
